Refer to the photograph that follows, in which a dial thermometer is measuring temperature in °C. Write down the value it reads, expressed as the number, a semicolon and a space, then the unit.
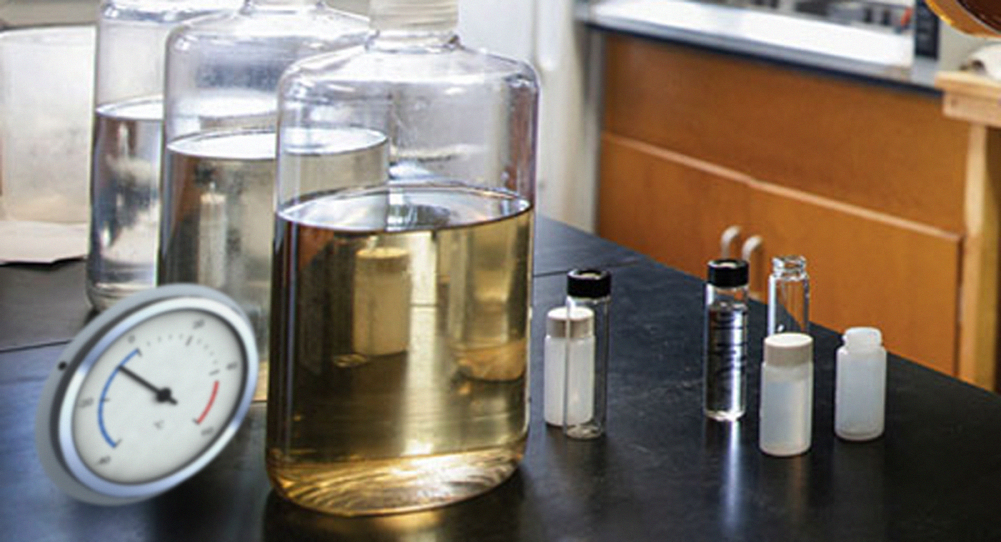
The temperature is -8; °C
